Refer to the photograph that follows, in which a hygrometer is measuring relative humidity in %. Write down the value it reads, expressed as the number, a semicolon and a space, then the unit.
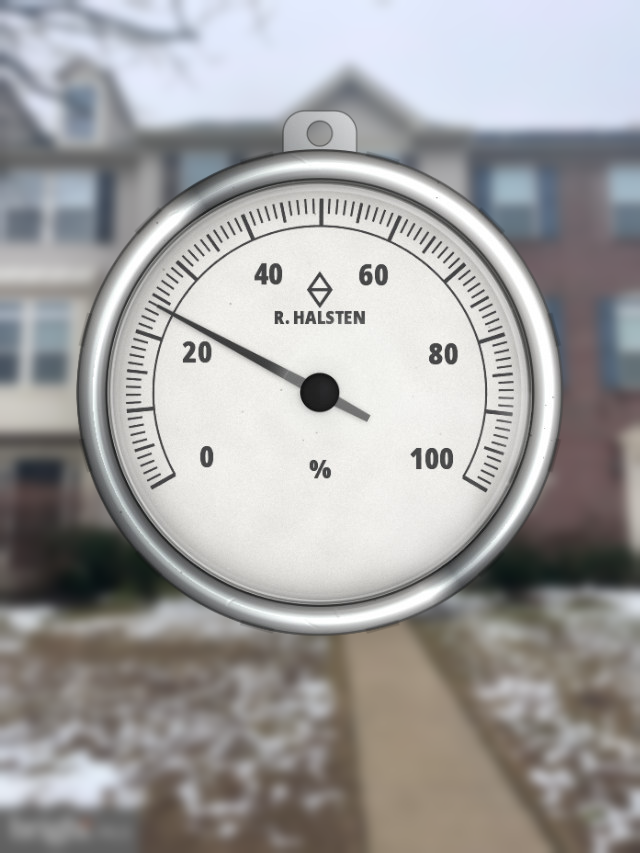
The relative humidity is 24; %
